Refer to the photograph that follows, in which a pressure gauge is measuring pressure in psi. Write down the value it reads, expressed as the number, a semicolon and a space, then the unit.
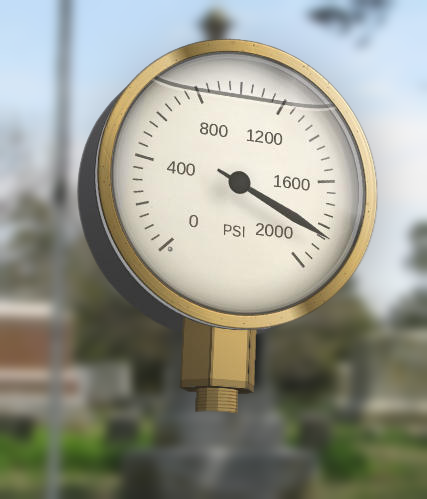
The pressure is 1850; psi
